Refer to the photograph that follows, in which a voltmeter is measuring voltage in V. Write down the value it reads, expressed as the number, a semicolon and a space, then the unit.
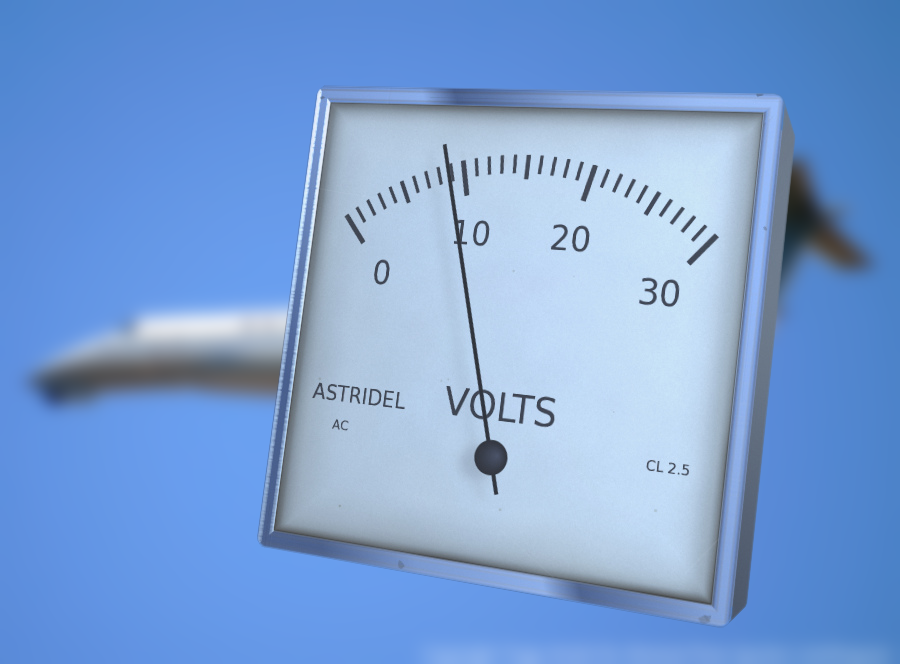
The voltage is 9; V
